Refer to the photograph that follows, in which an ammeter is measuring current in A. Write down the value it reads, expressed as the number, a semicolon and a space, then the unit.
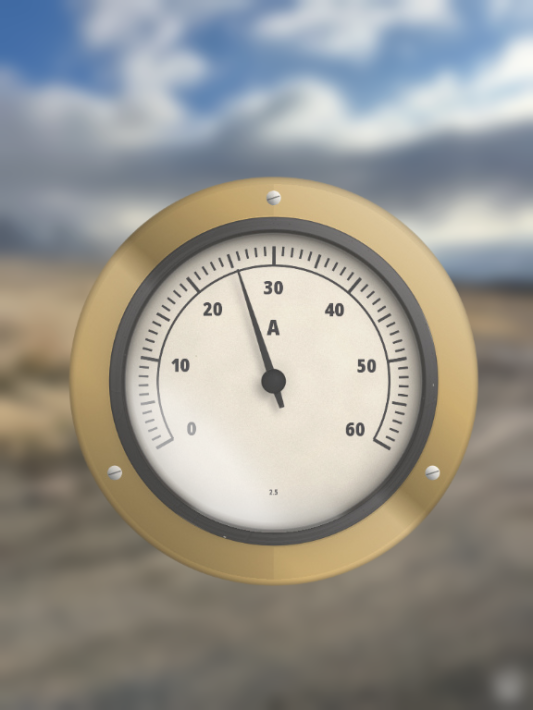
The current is 25.5; A
